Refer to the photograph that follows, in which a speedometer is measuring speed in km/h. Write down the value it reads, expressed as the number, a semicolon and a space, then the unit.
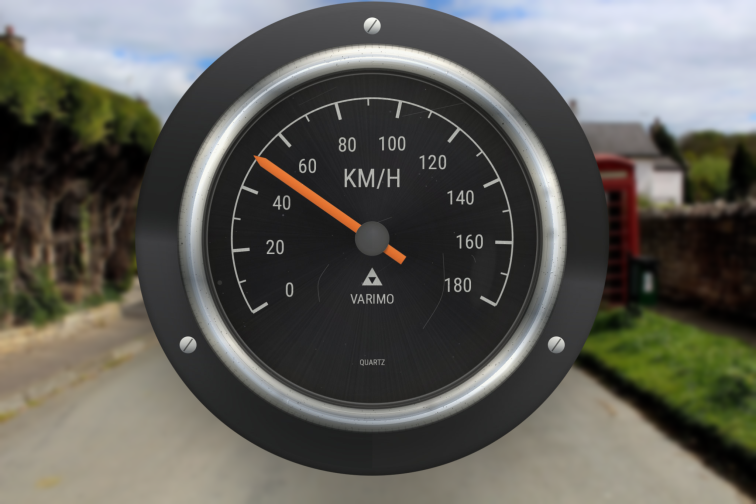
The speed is 50; km/h
